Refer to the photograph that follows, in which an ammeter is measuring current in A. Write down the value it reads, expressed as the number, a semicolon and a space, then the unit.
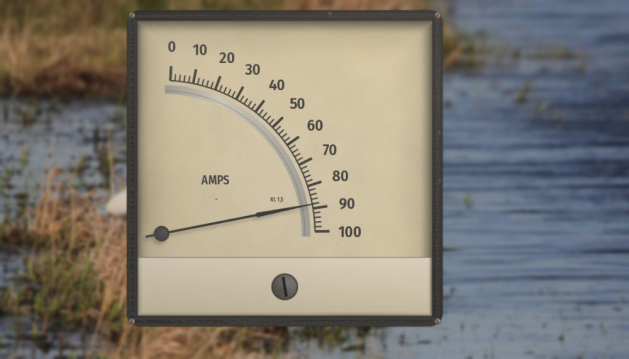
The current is 88; A
